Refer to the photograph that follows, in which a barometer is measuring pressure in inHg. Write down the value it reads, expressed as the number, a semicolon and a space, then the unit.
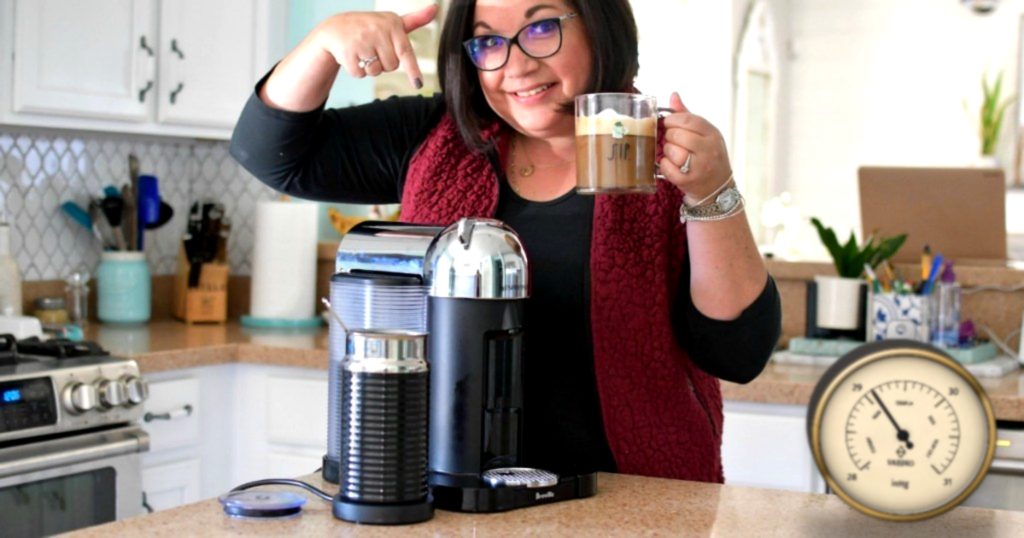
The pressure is 29.1; inHg
